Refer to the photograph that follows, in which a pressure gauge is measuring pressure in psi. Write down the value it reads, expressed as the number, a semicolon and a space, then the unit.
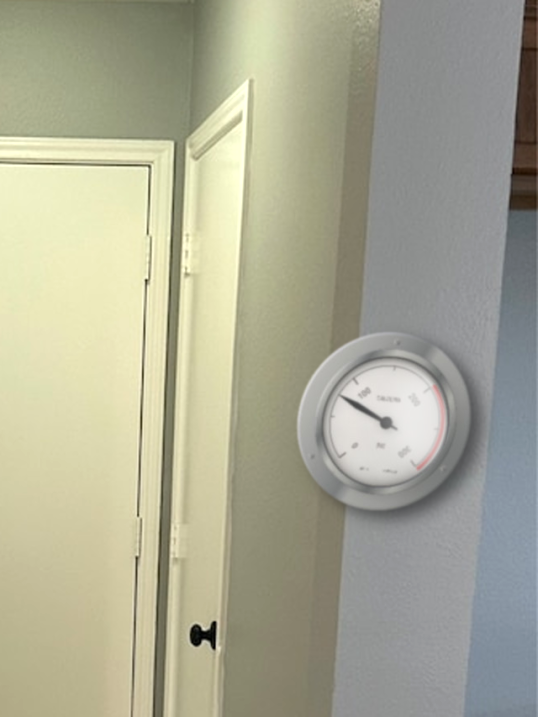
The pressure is 75; psi
